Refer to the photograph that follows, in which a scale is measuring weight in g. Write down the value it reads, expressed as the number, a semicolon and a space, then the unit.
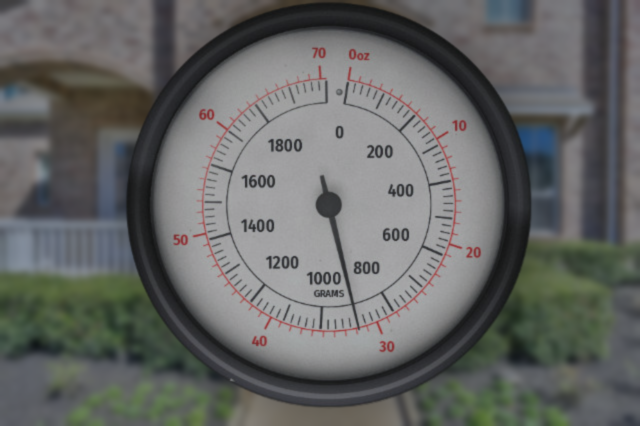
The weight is 900; g
